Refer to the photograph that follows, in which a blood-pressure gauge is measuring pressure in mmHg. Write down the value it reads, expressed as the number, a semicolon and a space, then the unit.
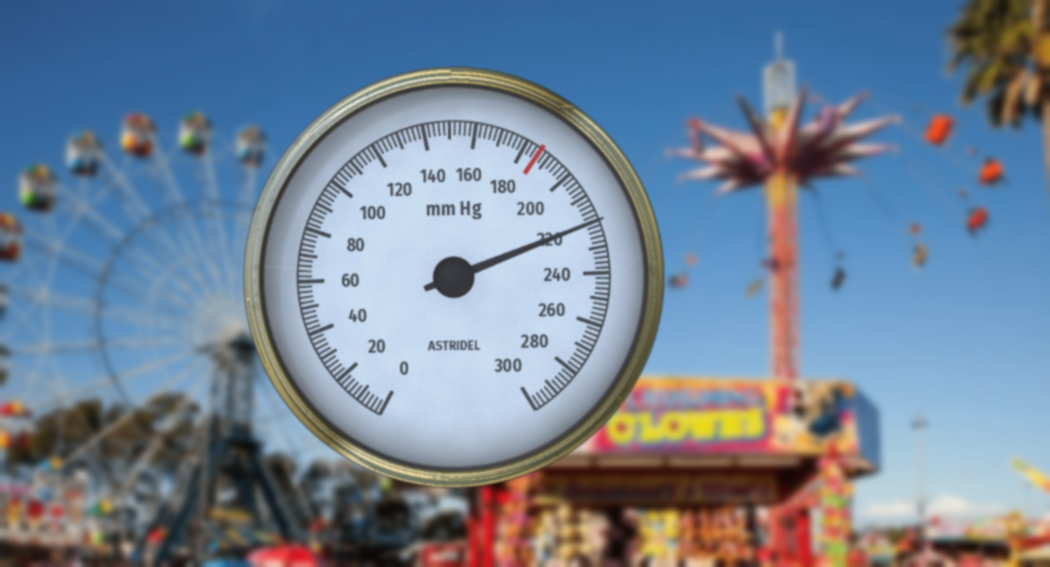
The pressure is 220; mmHg
